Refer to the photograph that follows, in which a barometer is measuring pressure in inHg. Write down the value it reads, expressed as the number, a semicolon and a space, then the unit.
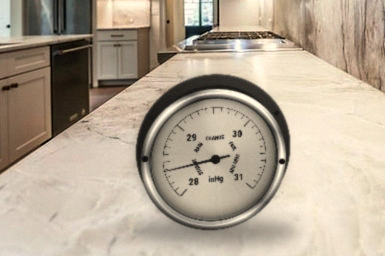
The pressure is 28.4; inHg
